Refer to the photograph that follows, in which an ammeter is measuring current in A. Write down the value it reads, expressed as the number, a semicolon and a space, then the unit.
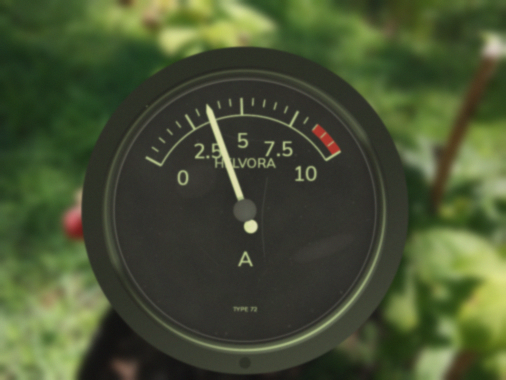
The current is 3.5; A
